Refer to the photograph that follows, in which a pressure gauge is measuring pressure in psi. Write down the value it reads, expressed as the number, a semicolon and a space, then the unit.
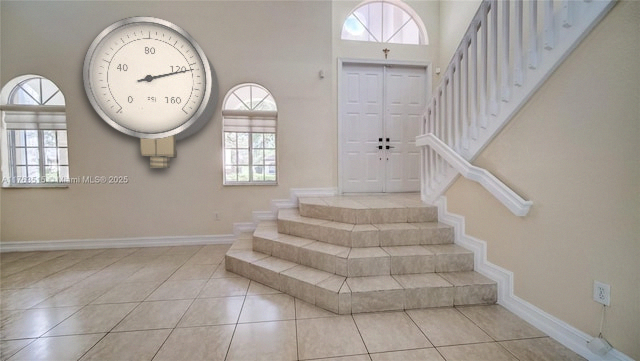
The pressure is 125; psi
